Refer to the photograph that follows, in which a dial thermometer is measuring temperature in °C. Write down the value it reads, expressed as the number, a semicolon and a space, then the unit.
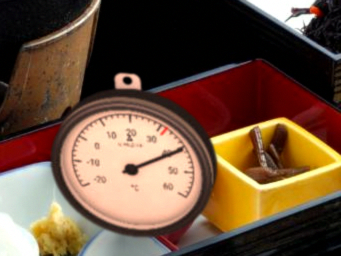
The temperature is 40; °C
